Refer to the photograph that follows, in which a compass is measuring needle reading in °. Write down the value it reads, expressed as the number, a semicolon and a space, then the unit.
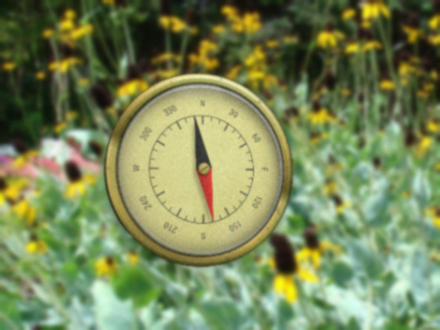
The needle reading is 170; °
